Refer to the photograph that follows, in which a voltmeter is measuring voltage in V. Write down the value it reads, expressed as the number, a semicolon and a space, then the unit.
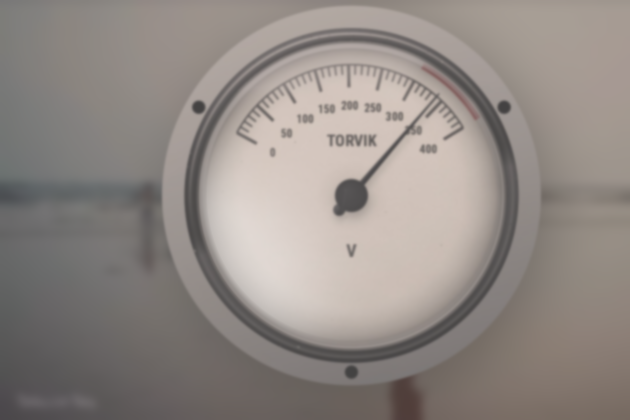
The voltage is 340; V
